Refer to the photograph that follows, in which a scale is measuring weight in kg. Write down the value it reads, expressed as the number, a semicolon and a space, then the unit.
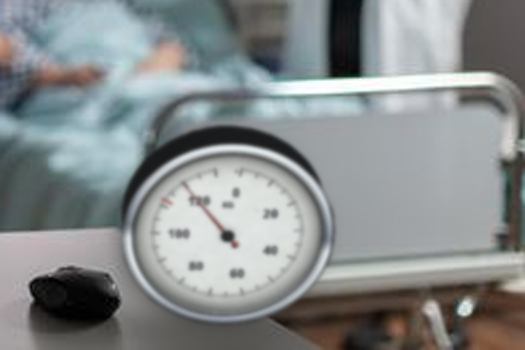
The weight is 120; kg
